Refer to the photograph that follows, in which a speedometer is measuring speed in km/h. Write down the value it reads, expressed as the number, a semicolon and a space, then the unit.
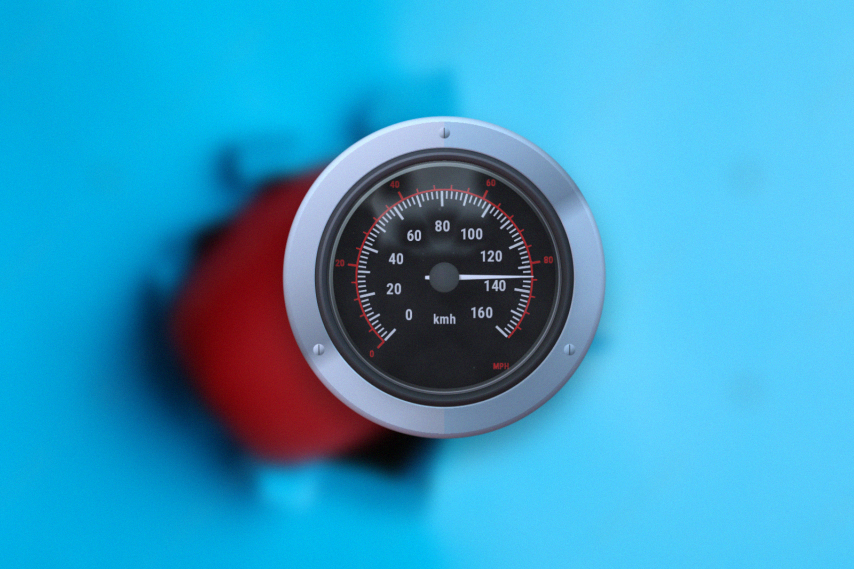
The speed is 134; km/h
